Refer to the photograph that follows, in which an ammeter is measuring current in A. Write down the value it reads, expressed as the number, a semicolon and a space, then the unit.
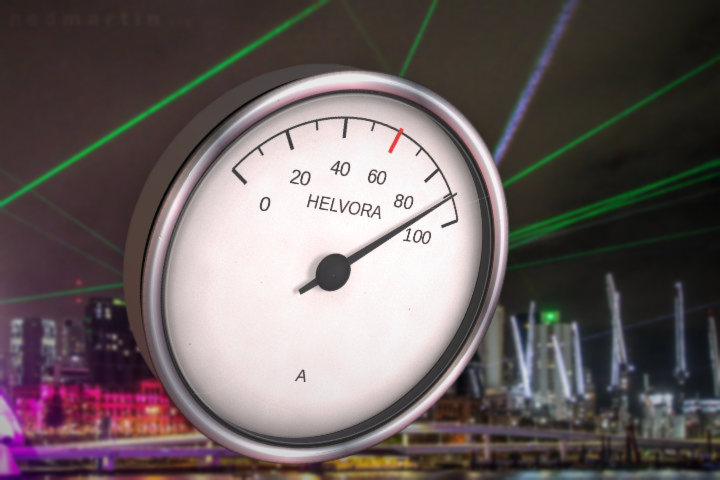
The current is 90; A
